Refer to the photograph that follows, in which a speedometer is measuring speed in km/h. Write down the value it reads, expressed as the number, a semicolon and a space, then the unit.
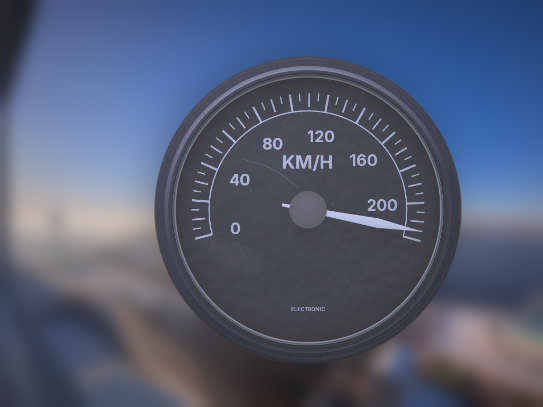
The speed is 215; km/h
